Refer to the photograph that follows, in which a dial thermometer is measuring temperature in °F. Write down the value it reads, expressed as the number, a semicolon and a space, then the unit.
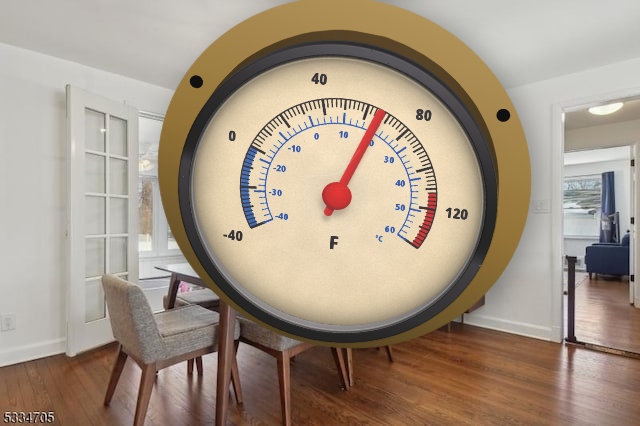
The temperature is 66; °F
